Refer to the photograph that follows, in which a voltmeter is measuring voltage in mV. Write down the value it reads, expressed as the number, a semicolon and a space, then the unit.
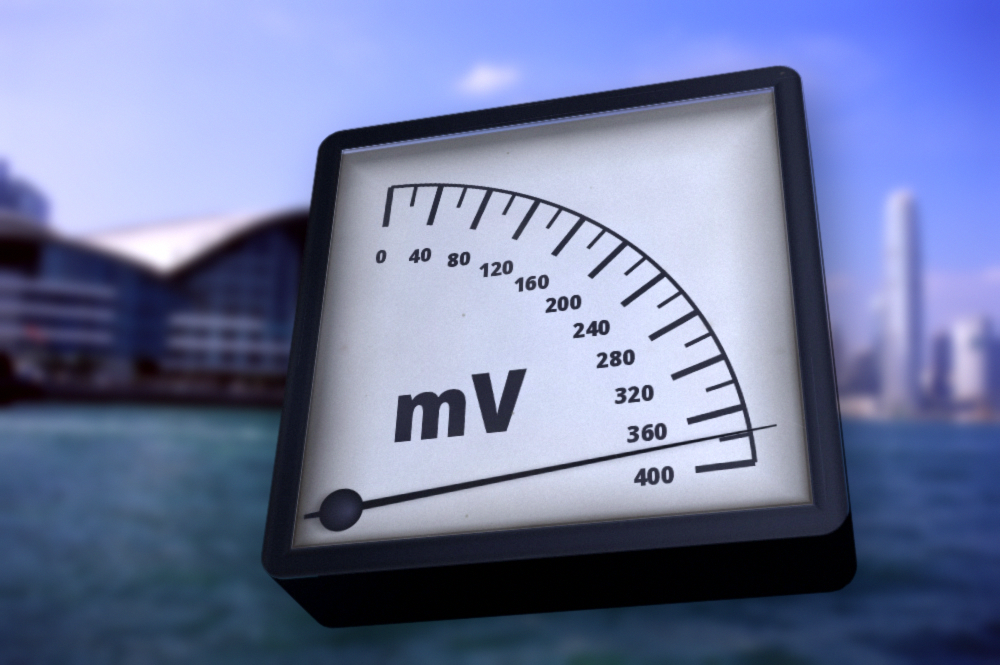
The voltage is 380; mV
